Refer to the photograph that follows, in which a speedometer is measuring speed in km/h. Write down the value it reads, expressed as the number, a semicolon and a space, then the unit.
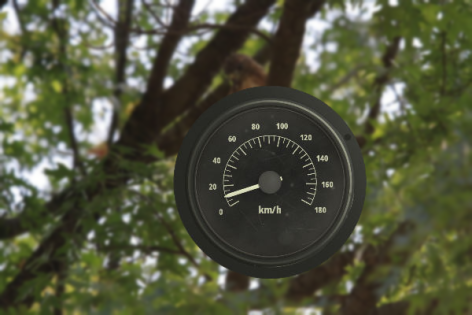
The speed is 10; km/h
